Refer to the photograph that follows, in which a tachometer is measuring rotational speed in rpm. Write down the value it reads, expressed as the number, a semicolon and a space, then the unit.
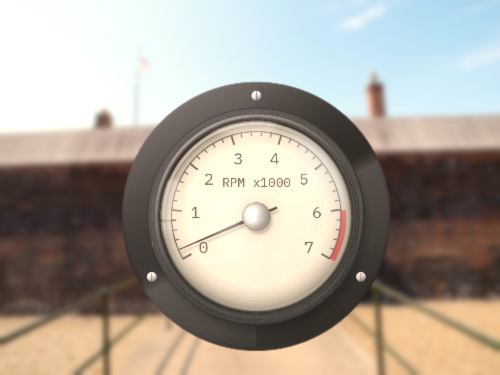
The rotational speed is 200; rpm
